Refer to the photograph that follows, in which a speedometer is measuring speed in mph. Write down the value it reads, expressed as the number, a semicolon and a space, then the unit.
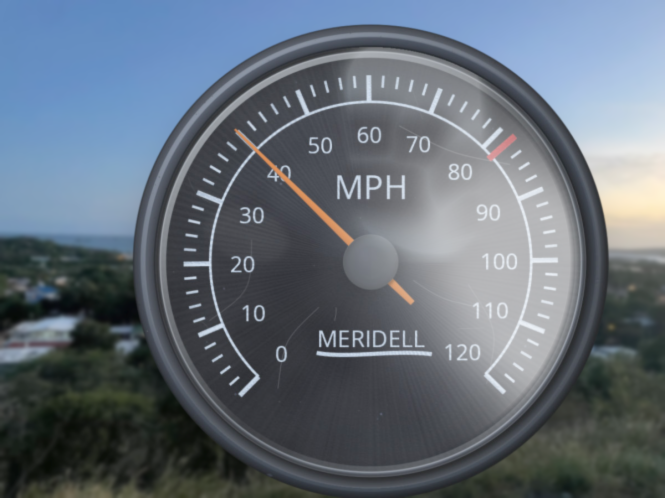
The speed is 40; mph
